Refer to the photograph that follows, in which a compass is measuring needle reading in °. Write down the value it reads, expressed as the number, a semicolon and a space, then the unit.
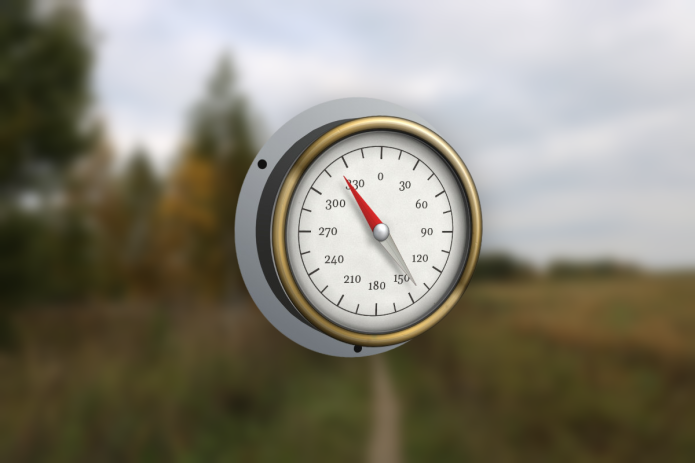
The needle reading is 322.5; °
